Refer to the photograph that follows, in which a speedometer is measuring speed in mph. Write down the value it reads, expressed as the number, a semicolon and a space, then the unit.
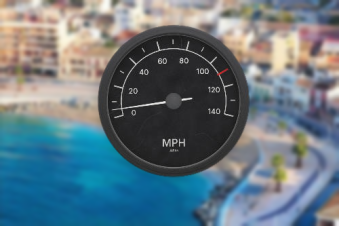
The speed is 5; mph
